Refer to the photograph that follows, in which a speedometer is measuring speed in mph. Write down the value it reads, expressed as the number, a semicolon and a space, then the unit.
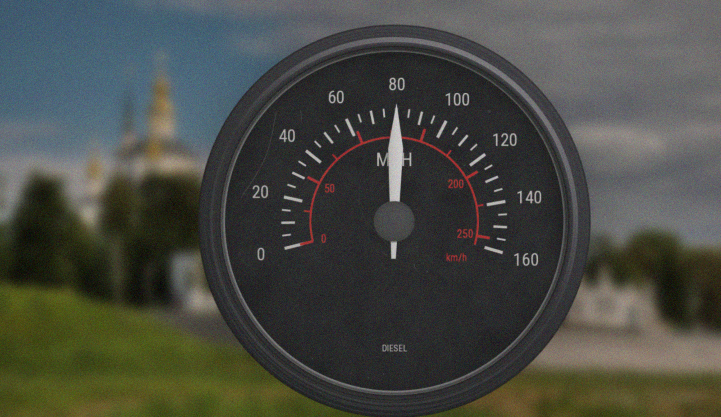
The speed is 80; mph
